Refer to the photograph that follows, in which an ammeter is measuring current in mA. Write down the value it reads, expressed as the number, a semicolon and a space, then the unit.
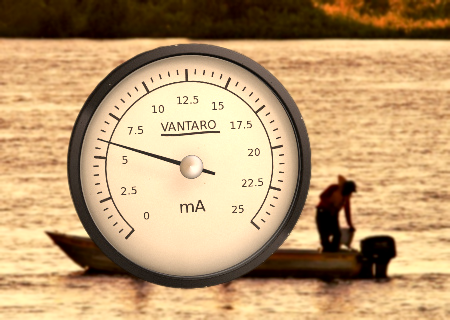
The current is 6; mA
